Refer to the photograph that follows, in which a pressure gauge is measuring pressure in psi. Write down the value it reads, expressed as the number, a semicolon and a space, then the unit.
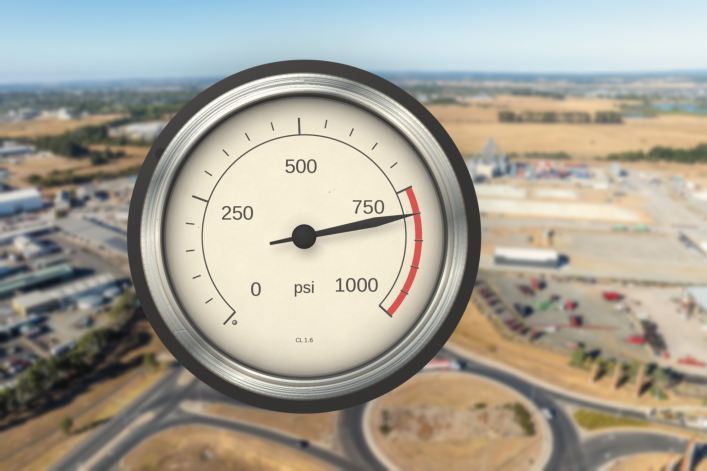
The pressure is 800; psi
